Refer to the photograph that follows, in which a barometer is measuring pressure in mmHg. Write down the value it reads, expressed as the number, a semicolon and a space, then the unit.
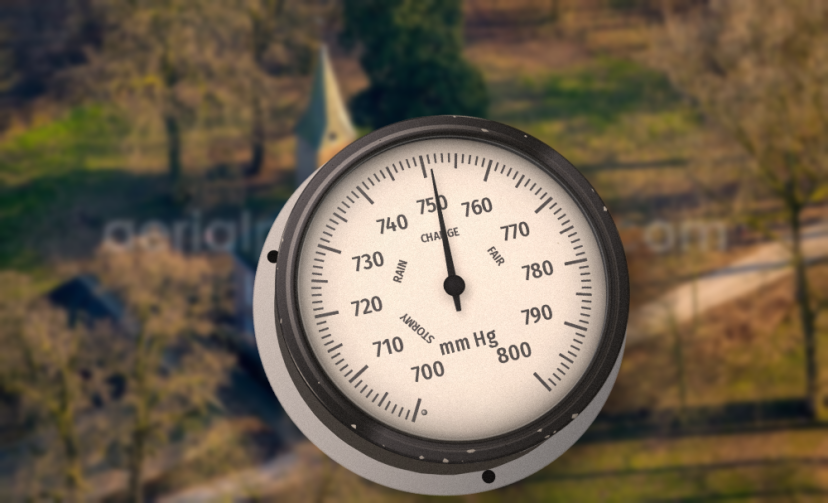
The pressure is 751; mmHg
